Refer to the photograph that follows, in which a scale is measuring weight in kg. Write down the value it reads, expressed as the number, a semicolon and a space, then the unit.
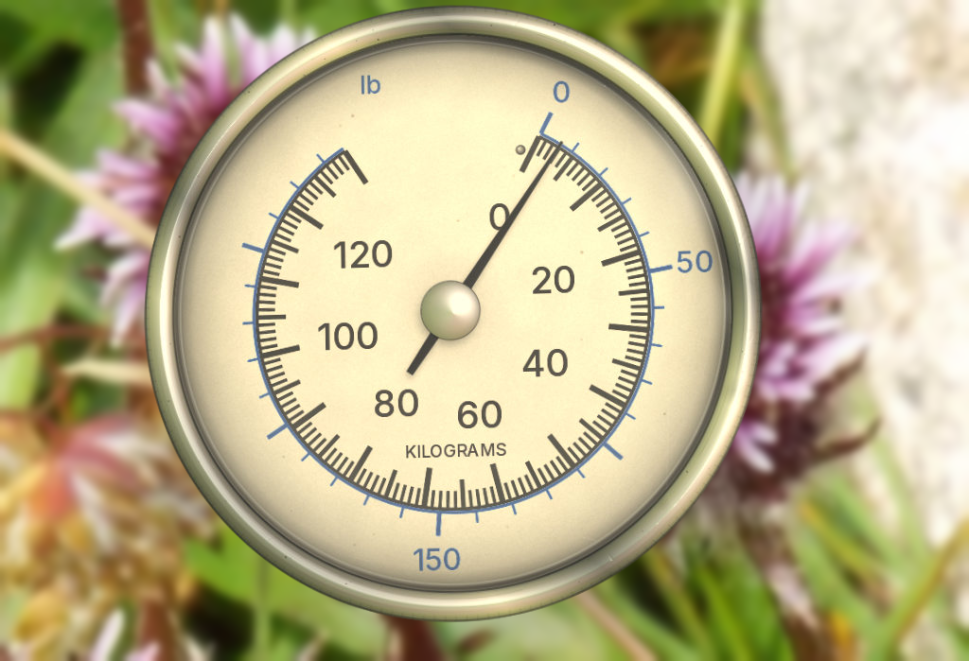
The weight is 3; kg
